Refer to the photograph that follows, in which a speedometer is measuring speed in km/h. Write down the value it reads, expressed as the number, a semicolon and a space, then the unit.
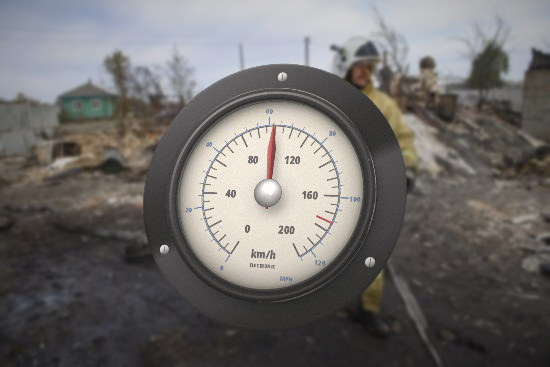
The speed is 100; km/h
